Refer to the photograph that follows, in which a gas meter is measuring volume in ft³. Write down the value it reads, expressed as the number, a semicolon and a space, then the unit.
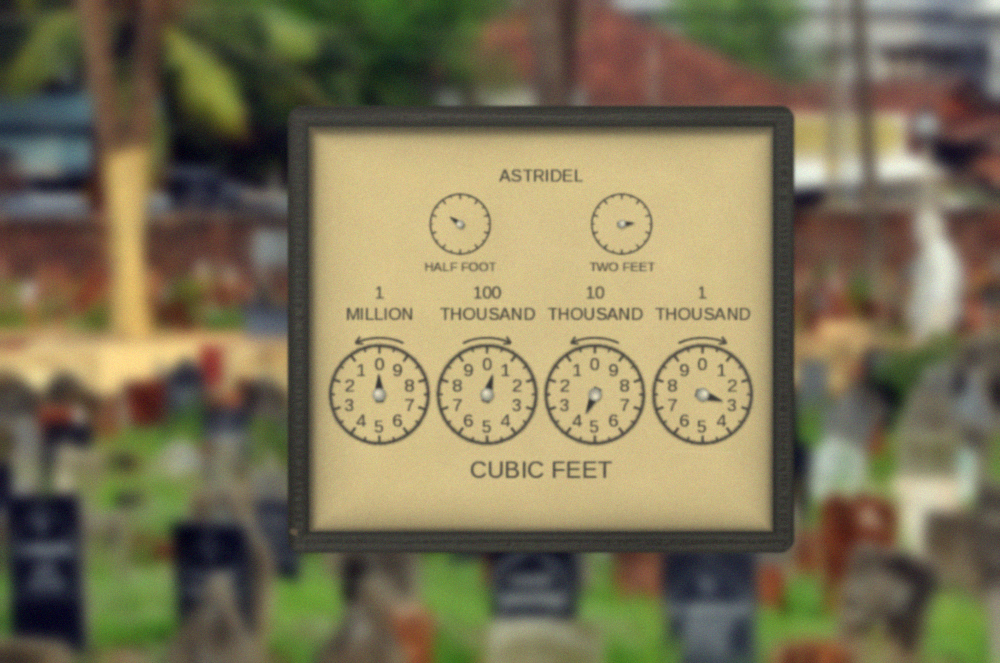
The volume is 4300; ft³
